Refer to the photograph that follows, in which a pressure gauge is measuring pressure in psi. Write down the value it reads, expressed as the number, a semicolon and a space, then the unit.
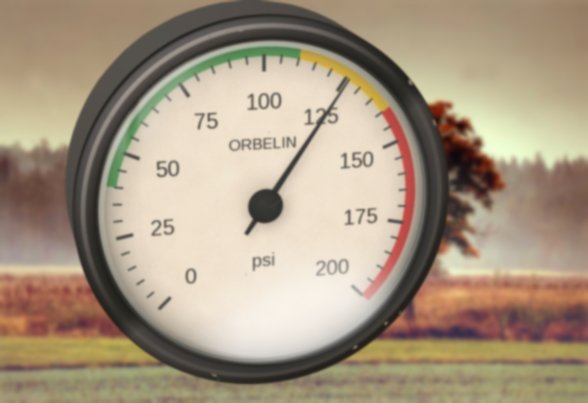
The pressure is 125; psi
